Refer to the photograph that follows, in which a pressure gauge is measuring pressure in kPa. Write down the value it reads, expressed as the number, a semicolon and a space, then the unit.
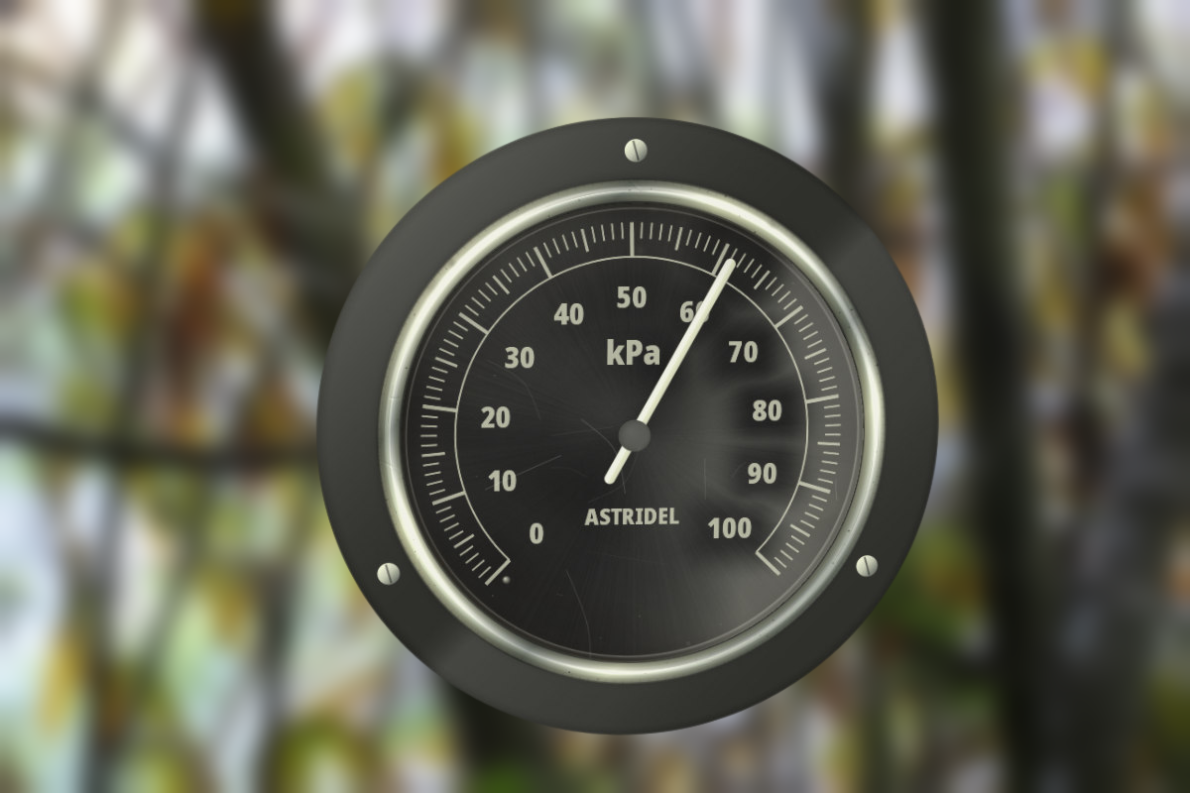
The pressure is 61; kPa
